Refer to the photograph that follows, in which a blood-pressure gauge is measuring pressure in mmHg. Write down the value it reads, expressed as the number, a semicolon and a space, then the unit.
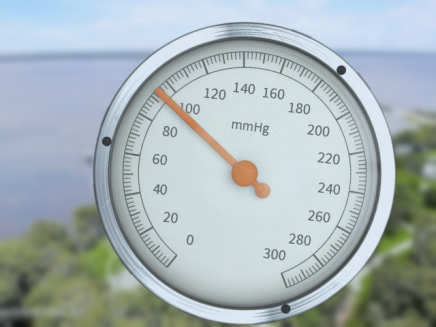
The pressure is 94; mmHg
